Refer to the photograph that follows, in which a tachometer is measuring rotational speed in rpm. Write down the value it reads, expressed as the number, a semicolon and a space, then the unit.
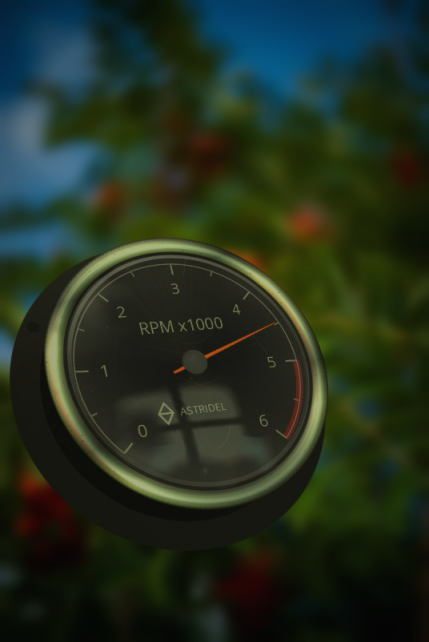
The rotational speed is 4500; rpm
